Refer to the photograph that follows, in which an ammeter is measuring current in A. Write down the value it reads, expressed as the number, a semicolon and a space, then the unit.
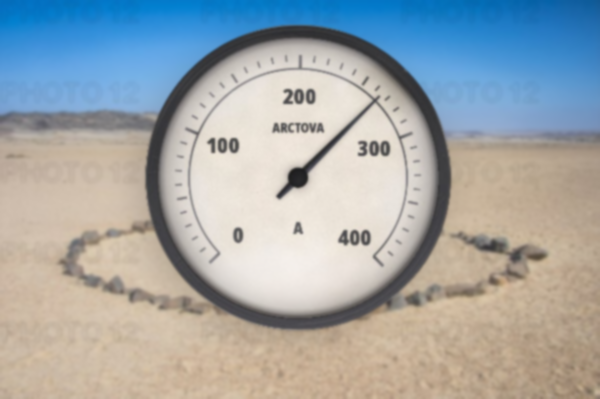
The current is 265; A
